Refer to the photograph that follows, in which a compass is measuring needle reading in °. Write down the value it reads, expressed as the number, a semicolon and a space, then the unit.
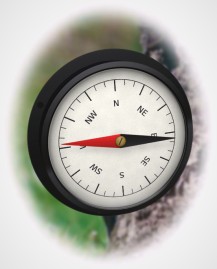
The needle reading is 275; °
